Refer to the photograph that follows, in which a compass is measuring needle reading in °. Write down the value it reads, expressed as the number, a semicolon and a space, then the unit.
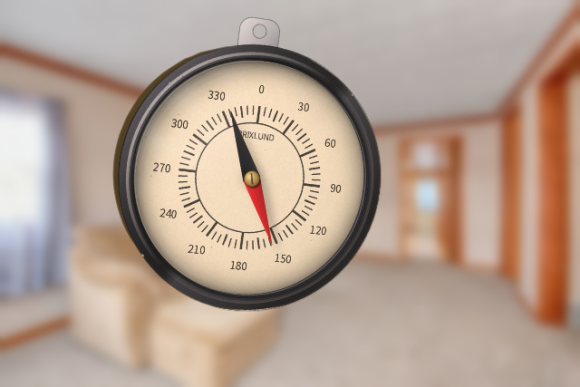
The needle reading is 155; °
